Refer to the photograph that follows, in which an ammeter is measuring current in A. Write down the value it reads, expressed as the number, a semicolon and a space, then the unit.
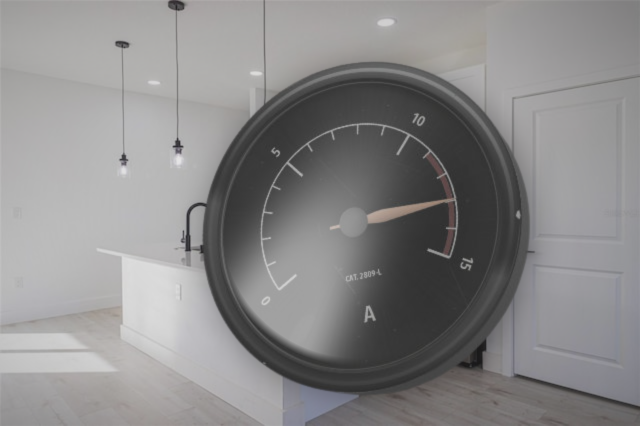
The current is 13; A
